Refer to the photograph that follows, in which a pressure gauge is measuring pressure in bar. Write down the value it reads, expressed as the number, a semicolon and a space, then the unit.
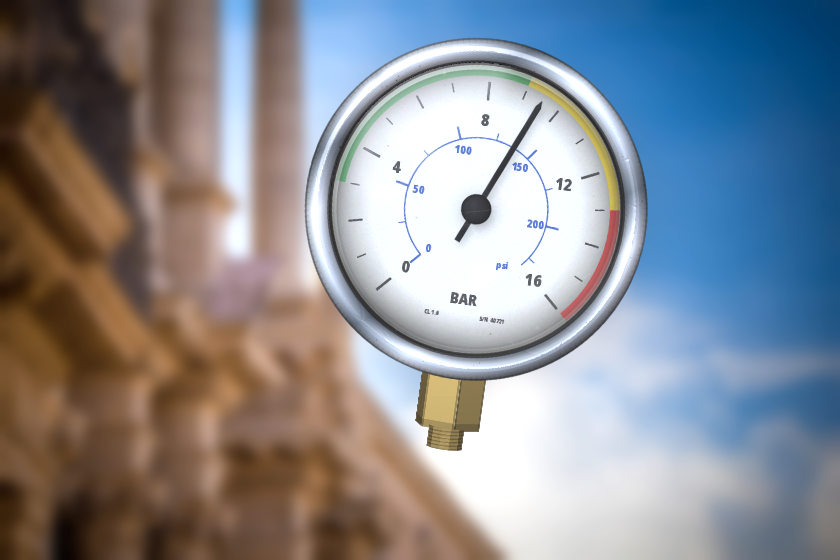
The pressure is 9.5; bar
